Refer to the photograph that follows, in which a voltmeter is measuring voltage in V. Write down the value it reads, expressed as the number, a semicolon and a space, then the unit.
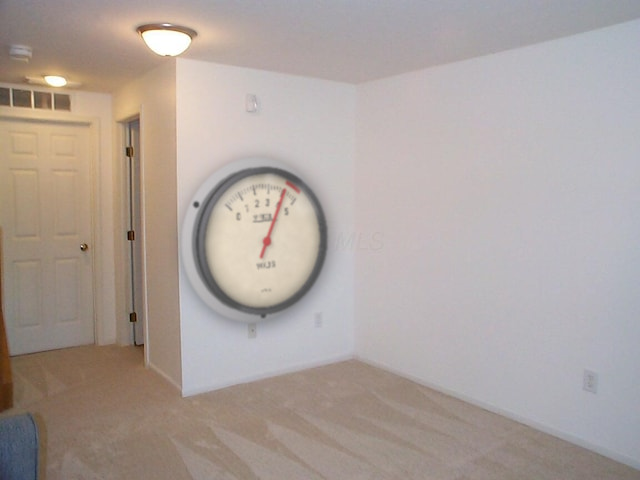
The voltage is 4; V
